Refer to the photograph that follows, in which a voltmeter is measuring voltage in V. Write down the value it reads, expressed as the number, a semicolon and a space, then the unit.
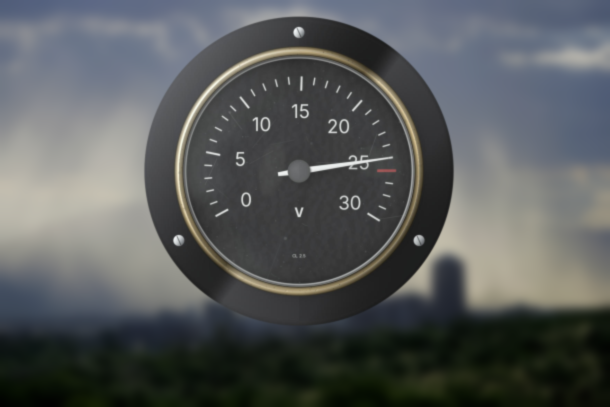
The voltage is 25; V
